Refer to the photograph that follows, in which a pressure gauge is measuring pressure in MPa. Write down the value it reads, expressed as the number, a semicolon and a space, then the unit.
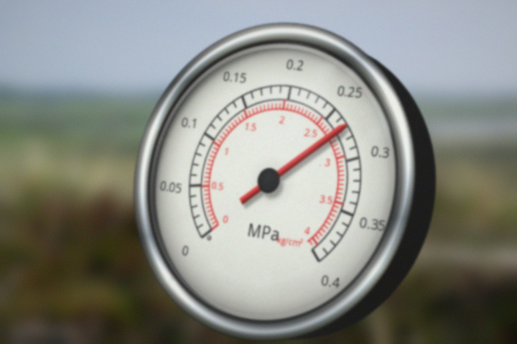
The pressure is 0.27; MPa
